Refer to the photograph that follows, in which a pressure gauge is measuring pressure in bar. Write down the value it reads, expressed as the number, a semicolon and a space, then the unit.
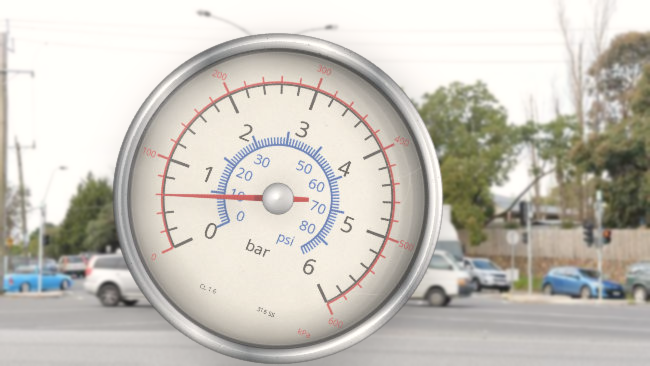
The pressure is 0.6; bar
